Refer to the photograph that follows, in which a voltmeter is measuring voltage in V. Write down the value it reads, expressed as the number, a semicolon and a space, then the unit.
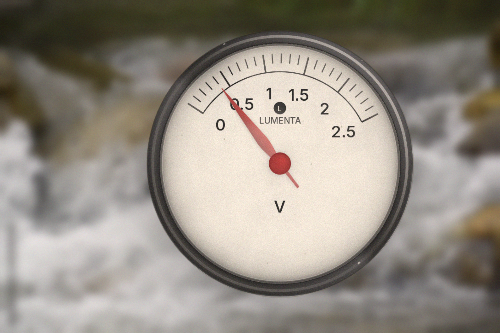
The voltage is 0.4; V
